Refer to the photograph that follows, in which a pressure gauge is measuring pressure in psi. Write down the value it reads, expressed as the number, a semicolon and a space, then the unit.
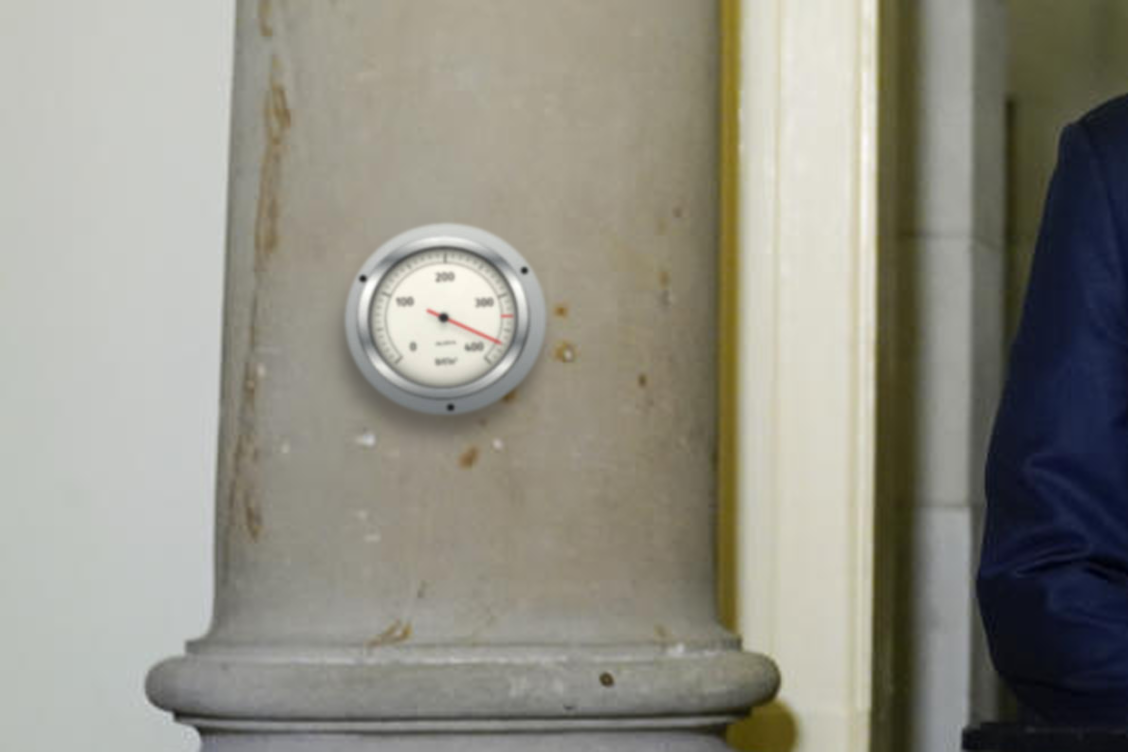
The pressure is 370; psi
